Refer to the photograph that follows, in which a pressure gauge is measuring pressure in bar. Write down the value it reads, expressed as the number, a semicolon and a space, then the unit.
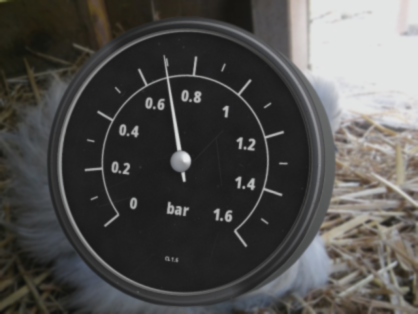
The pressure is 0.7; bar
